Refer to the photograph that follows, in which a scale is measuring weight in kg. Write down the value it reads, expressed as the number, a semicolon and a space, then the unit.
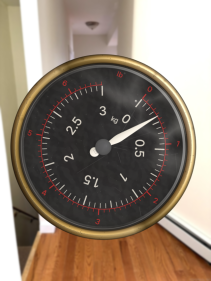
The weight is 0.2; kg
